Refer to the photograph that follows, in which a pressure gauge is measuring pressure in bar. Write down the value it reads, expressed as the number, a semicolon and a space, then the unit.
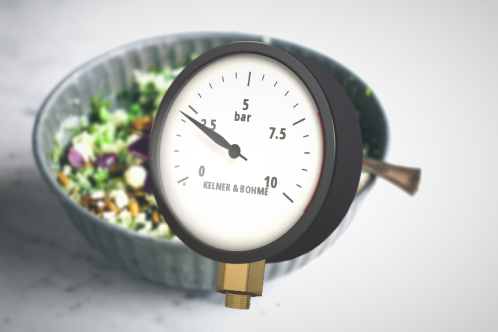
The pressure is 2.25; bar
